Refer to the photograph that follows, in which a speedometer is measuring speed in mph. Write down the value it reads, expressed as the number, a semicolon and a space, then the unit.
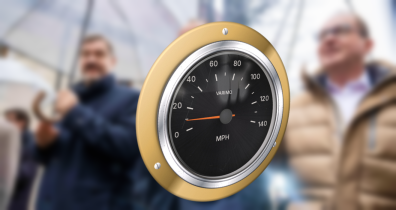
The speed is 10; mph
